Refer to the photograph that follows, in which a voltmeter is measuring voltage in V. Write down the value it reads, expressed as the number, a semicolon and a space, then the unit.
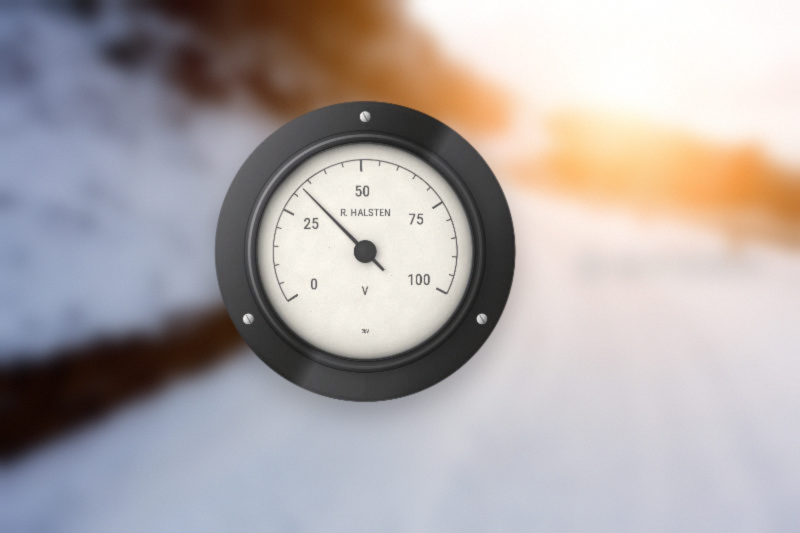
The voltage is 32.5; V
